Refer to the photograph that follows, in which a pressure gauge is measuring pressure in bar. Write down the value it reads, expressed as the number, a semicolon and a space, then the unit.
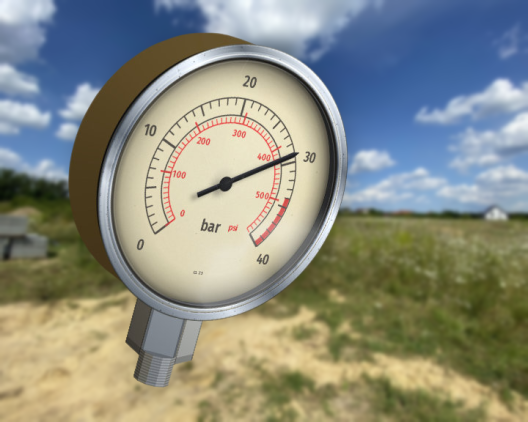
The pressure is 29; bar
